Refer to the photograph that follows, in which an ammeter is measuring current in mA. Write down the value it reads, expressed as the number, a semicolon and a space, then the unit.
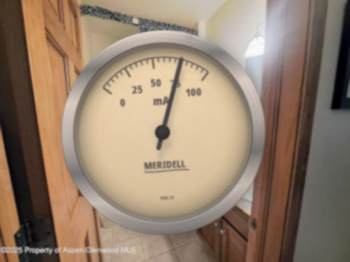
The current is 75; mA
